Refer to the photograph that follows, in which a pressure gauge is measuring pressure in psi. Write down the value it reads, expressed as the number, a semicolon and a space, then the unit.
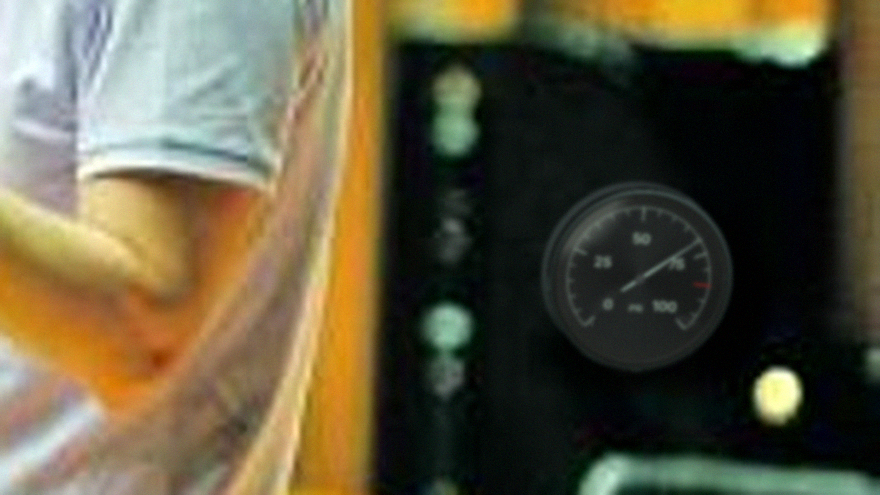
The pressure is 70; psi
